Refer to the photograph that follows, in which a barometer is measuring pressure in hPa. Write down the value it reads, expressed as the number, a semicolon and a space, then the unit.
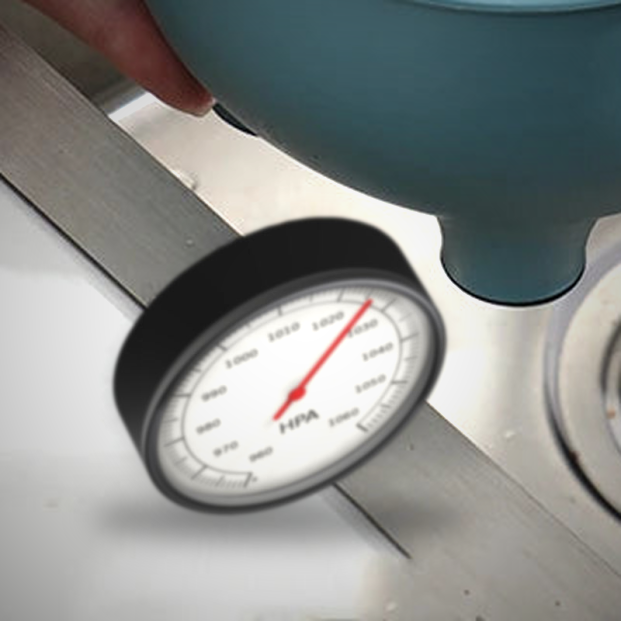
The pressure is 1025; hPa
